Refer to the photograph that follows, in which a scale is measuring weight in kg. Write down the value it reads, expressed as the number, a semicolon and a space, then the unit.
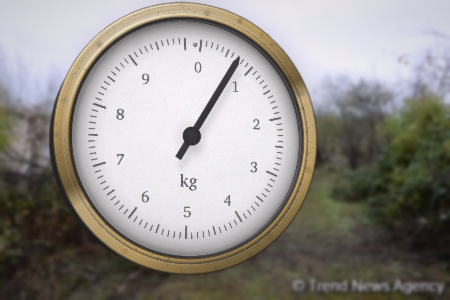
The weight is 0.7; kg
